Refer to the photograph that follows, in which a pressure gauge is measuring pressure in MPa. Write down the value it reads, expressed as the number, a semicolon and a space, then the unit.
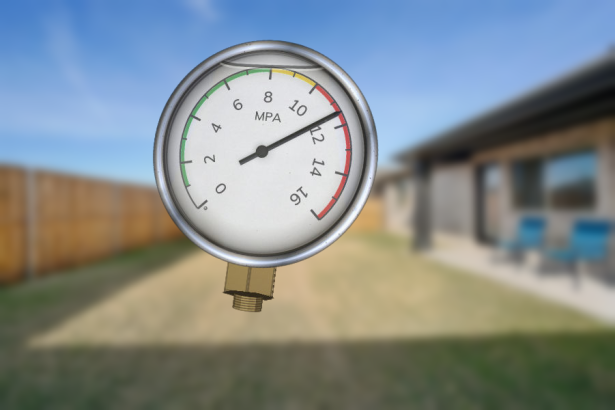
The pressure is 11.5; MPa
